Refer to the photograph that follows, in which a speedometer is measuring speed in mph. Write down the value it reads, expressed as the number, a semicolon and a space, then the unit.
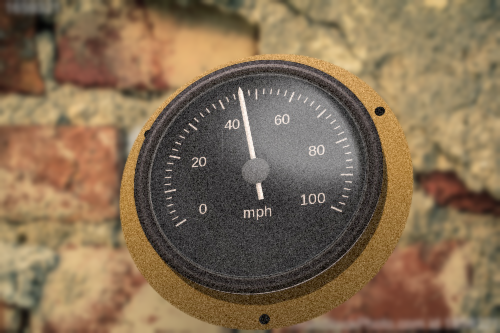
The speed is 46; mph
